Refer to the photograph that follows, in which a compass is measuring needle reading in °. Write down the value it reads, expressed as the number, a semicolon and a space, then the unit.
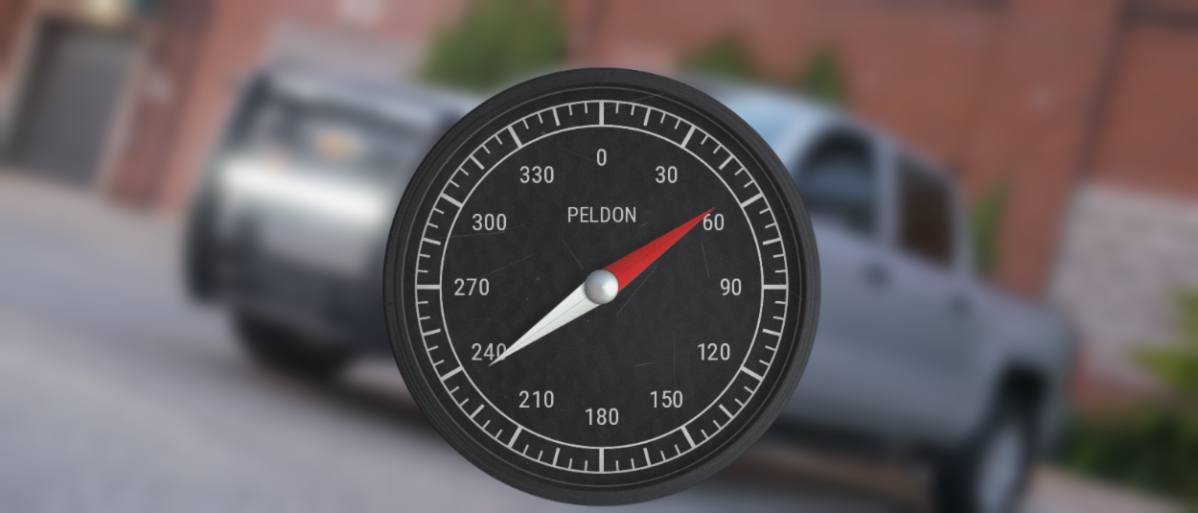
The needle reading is 55; °
